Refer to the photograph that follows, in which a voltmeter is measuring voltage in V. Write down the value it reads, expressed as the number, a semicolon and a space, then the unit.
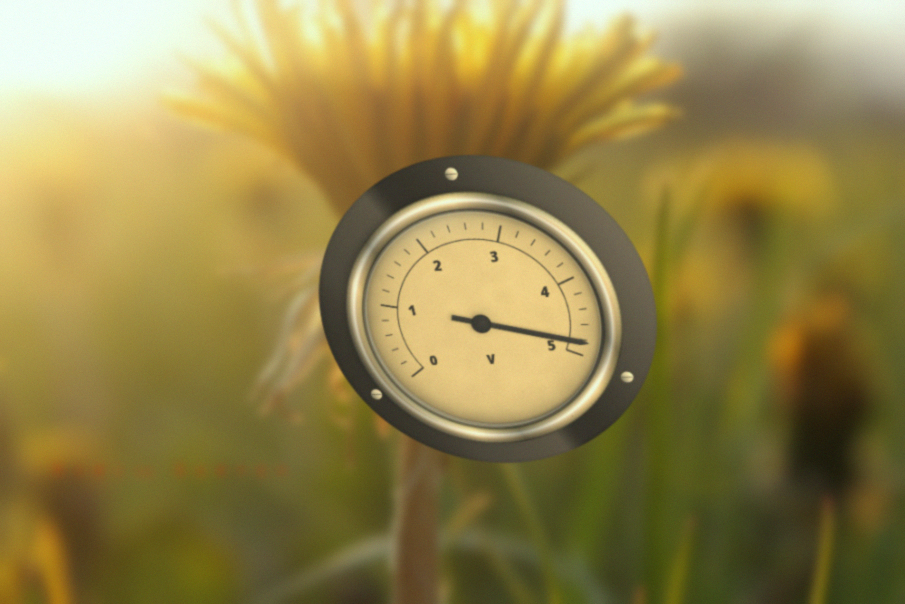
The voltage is 4.8; V
